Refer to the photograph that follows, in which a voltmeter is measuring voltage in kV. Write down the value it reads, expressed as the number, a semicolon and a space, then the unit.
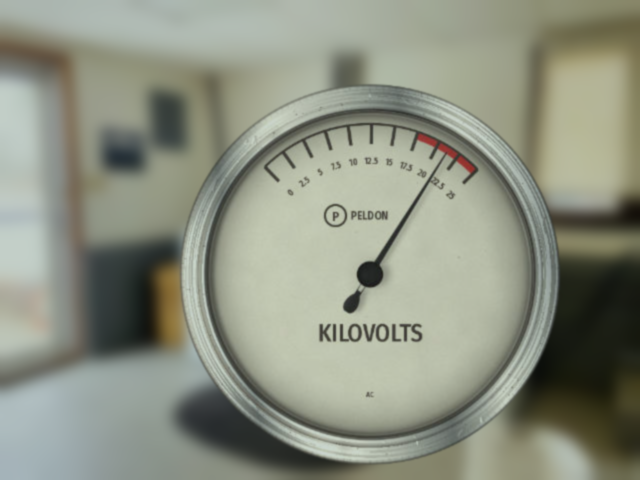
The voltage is 21.25; kV
